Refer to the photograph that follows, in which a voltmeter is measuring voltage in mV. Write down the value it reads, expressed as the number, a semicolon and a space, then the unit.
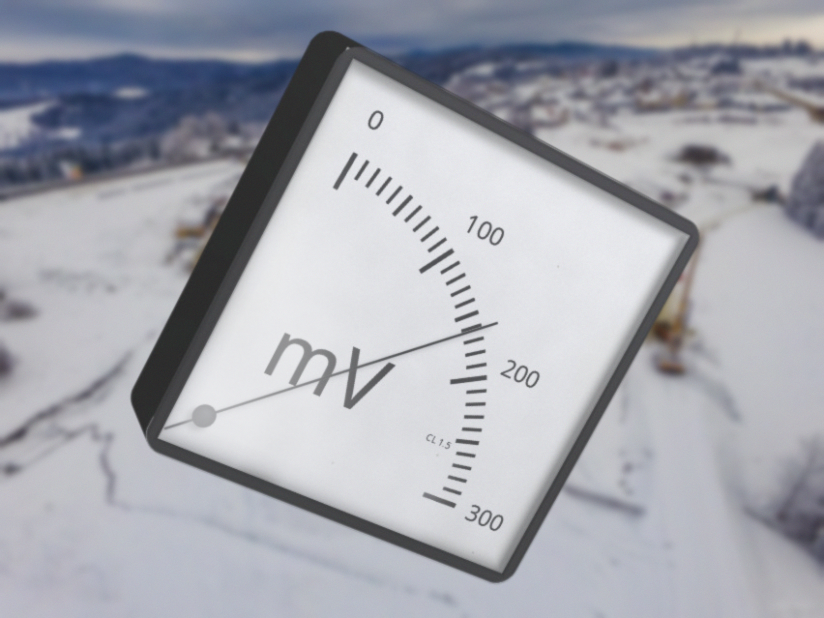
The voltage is 160; mV
